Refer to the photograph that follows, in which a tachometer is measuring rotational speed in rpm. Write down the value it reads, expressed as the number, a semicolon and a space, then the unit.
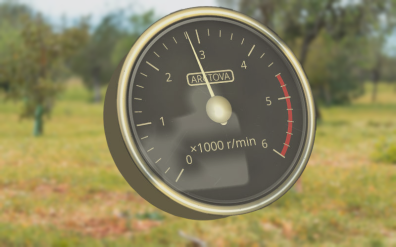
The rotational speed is 2800; rpm
